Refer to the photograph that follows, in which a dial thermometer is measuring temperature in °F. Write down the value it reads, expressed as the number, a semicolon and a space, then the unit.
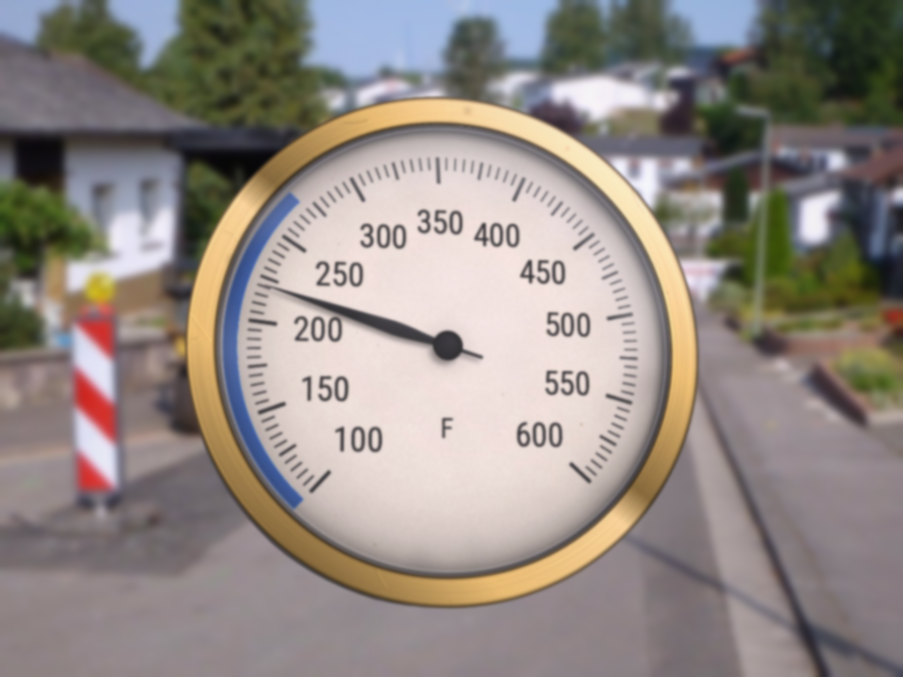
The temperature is 220; °F
